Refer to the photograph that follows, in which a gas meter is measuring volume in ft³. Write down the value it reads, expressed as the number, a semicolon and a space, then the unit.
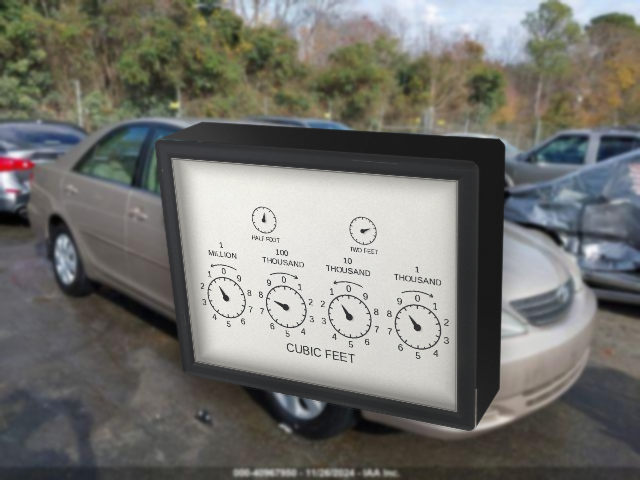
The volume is 80900; ft³
